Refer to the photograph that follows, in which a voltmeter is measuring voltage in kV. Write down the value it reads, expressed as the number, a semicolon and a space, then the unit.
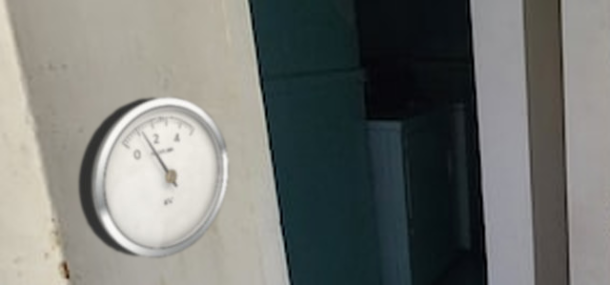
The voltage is 1; kV
